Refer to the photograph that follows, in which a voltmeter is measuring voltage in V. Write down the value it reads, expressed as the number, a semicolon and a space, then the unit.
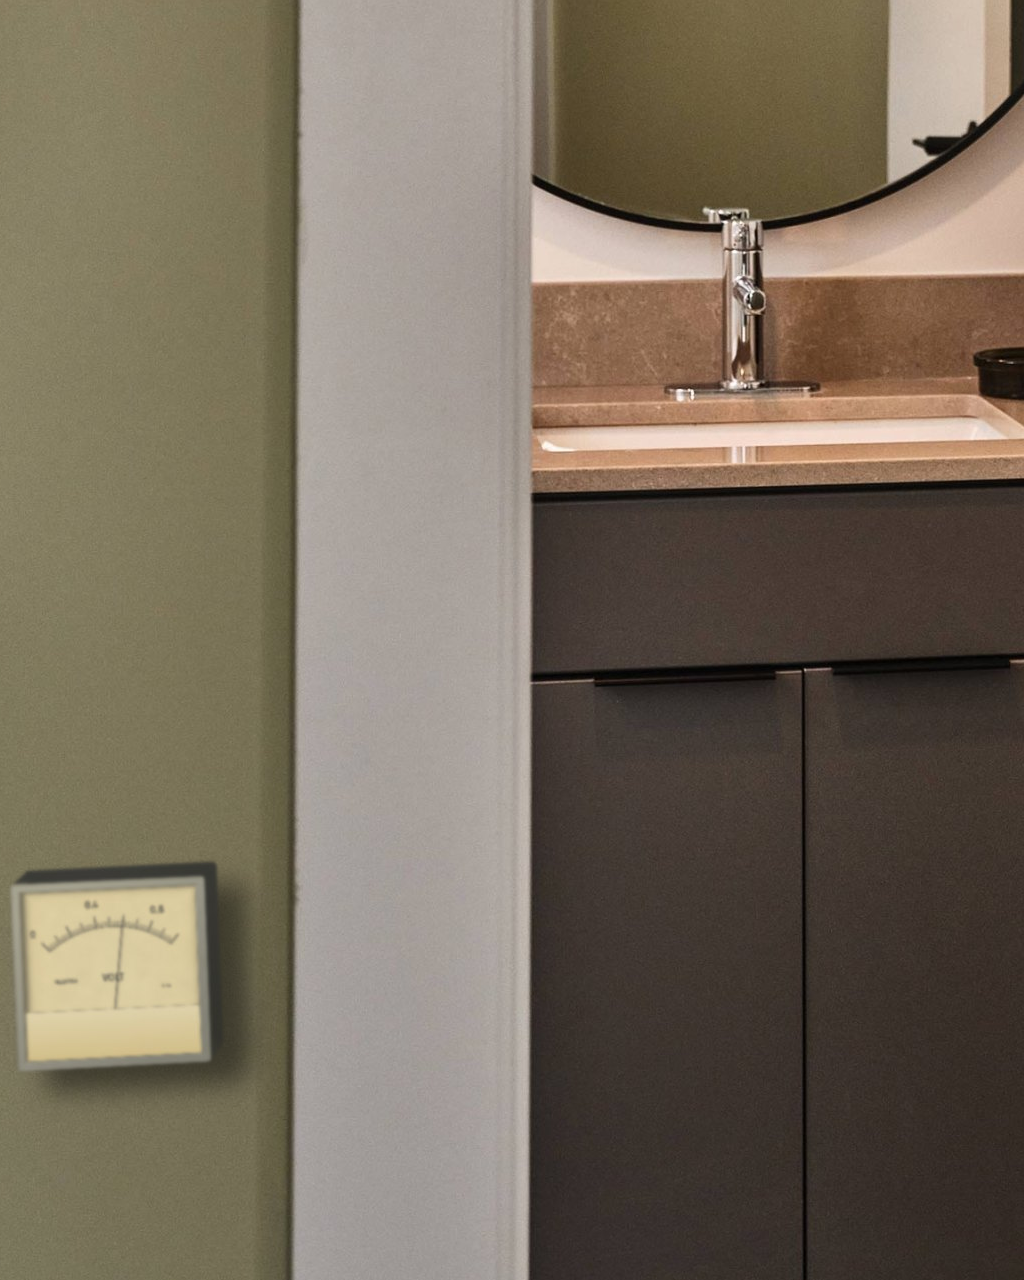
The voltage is 0.6; V
